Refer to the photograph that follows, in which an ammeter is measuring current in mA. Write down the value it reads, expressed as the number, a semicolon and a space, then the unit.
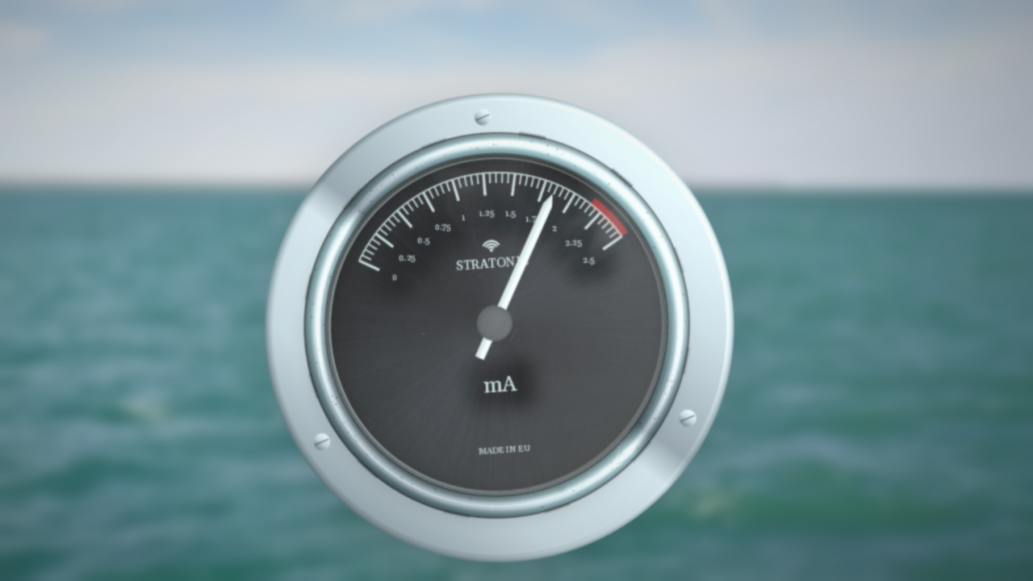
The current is 1.85; mA
